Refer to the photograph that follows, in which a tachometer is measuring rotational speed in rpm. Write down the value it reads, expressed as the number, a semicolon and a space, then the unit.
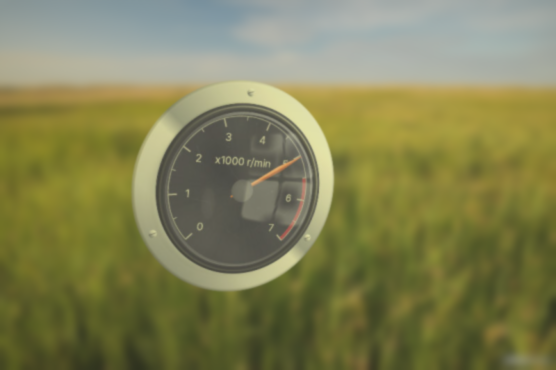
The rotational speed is 5000; rpm
